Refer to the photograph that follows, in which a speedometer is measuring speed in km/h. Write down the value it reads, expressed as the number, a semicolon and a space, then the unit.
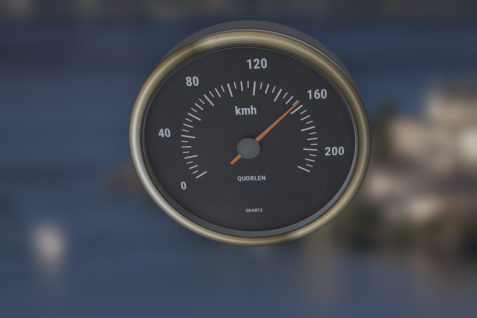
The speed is 155; km/h
